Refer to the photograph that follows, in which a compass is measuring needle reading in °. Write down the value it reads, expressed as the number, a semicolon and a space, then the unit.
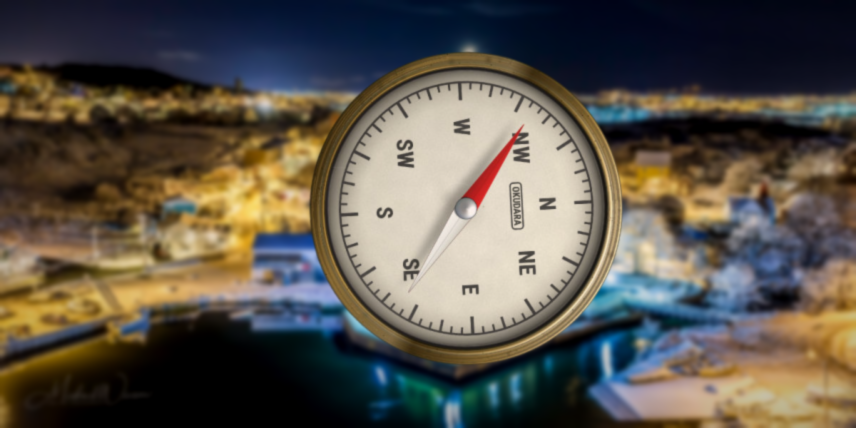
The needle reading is 307.5; °
